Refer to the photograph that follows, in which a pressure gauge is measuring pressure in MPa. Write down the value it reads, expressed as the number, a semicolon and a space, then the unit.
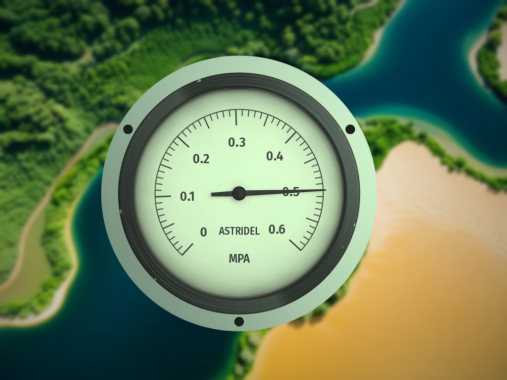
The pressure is 0.5; MPa
